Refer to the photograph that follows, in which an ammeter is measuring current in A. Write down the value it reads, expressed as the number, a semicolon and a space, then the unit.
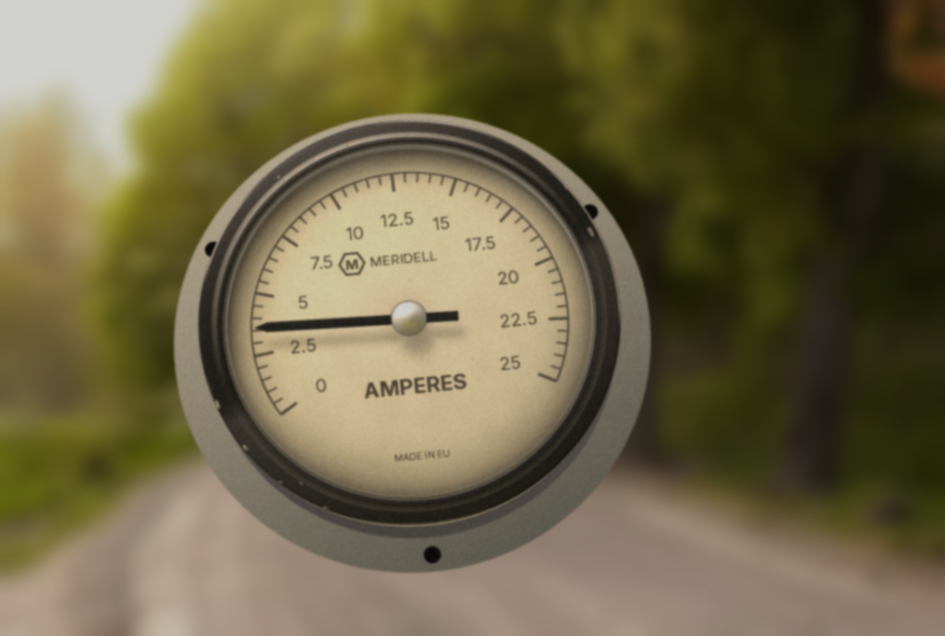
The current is 3.5; A
